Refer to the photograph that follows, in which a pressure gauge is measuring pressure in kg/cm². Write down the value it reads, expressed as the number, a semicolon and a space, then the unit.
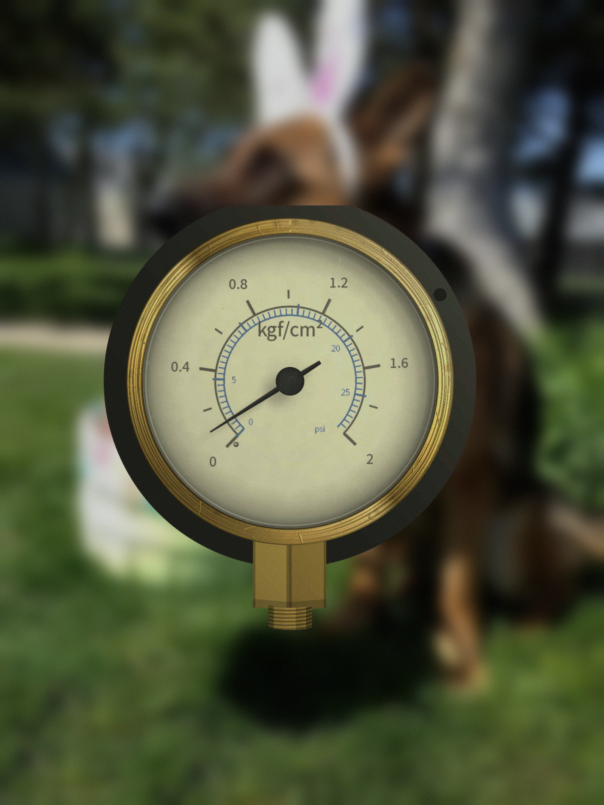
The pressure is 0.1; kg/cm²
